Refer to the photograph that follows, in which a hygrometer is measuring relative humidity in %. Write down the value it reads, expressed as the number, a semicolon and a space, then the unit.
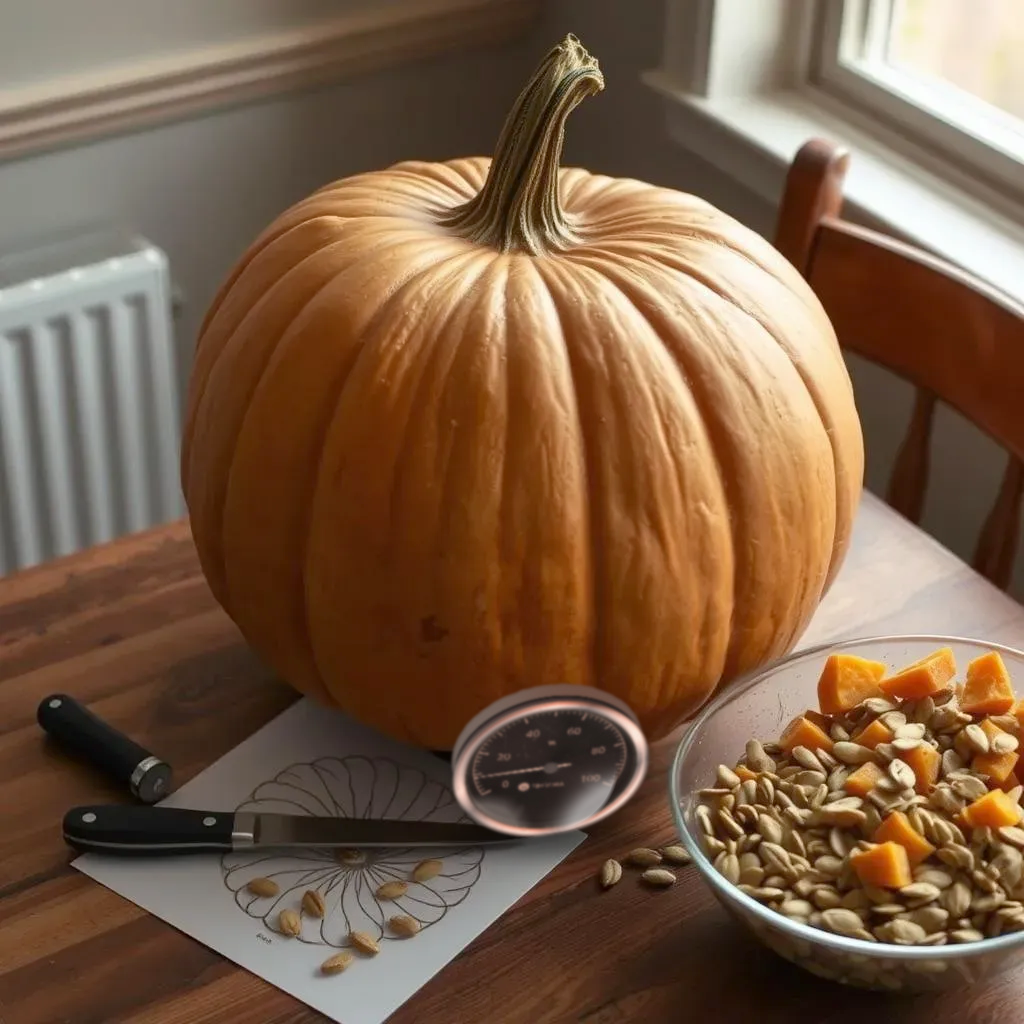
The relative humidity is 10; %
